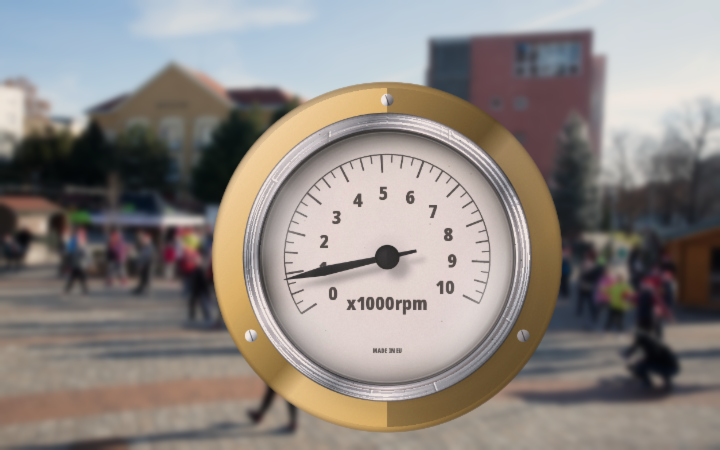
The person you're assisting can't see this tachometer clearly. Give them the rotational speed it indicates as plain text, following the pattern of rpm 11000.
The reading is rpm 875
